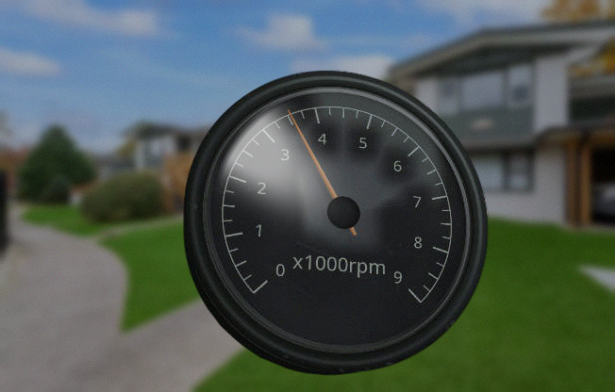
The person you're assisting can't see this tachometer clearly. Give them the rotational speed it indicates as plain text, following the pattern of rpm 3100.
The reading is rpm 3500
